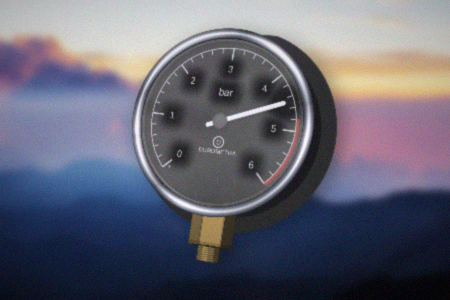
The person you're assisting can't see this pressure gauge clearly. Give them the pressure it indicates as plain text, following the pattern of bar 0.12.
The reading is bar 4.5
